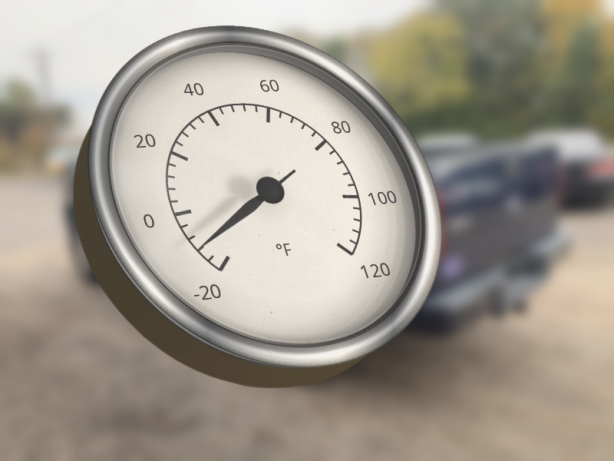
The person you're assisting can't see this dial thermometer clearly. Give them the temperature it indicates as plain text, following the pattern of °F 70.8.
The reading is °F -12
